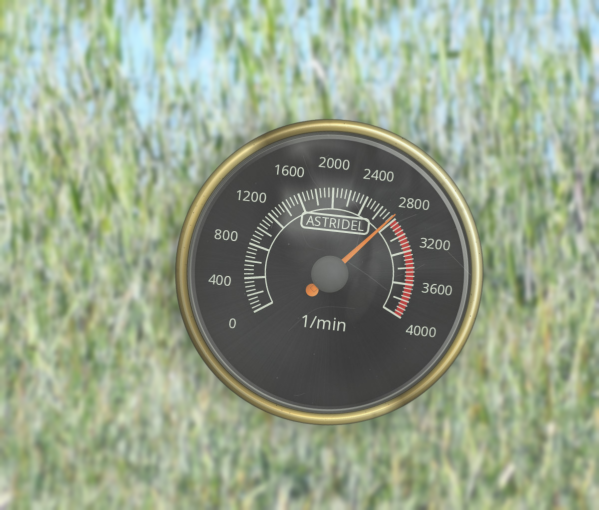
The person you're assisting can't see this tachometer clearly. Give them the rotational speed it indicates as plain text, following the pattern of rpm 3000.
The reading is rpm 2750
